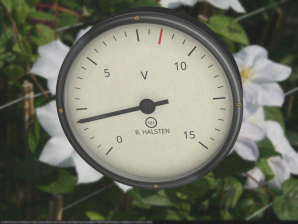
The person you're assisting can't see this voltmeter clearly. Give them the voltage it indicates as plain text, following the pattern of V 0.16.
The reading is V 2
